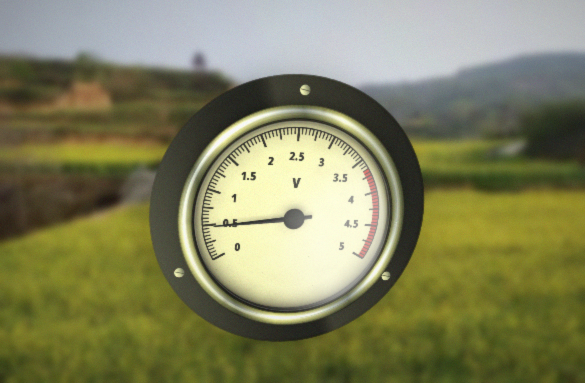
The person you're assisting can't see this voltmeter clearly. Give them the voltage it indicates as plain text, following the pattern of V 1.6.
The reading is V 0.5
